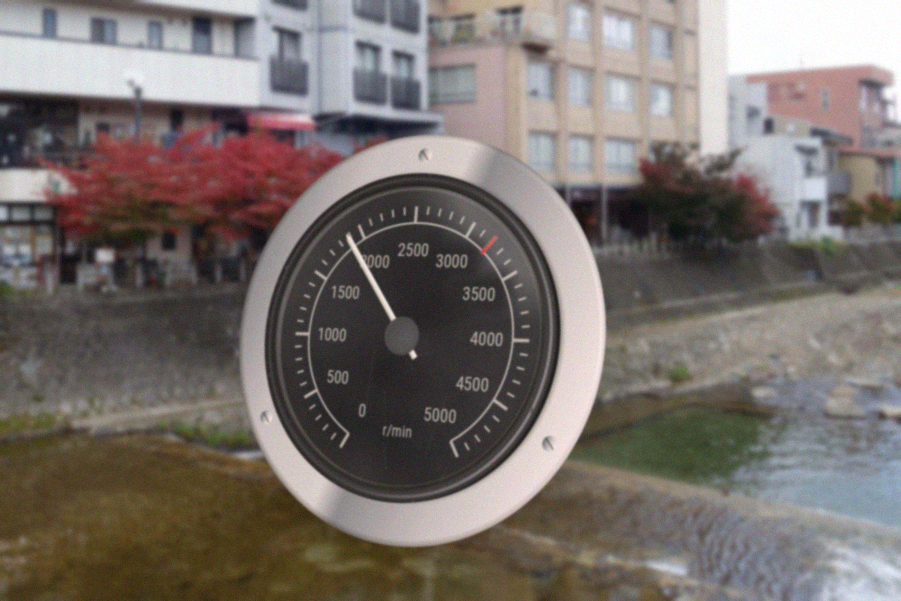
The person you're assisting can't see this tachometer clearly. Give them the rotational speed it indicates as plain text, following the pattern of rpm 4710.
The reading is rpm 1900
